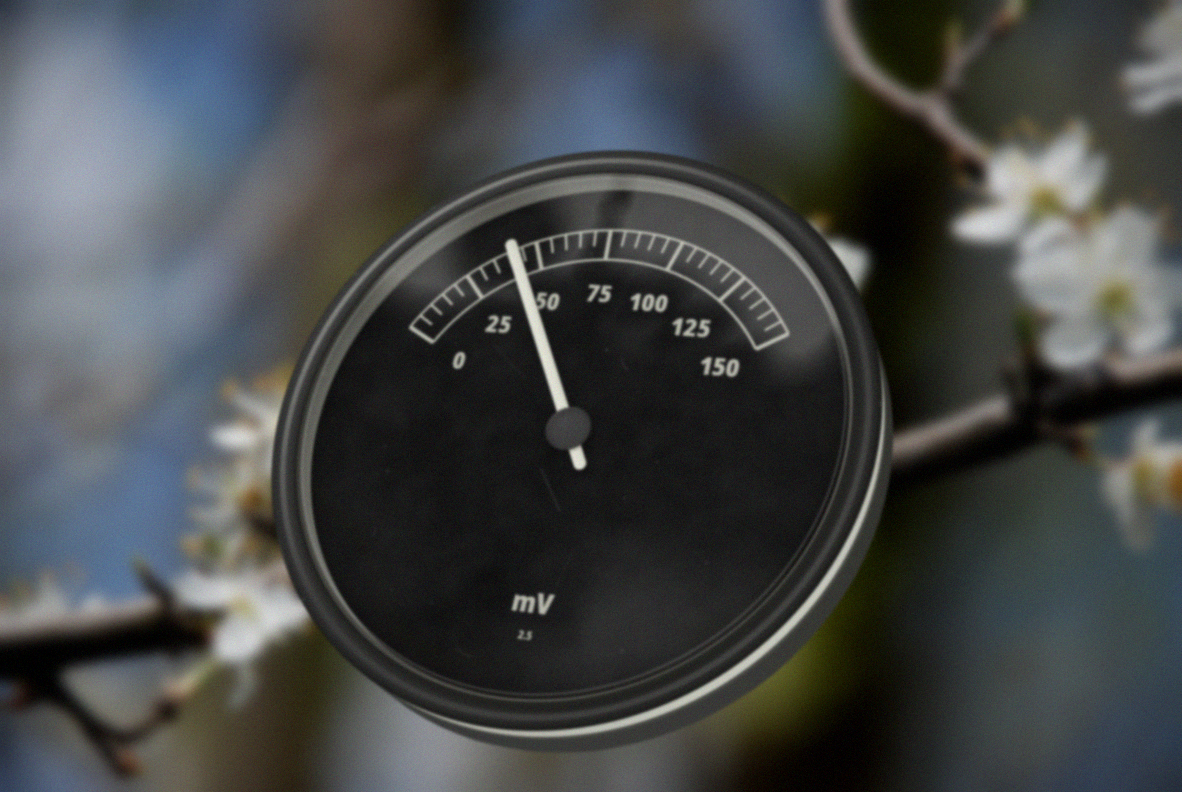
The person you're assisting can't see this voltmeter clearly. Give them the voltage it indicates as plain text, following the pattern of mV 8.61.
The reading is mV 42.5
